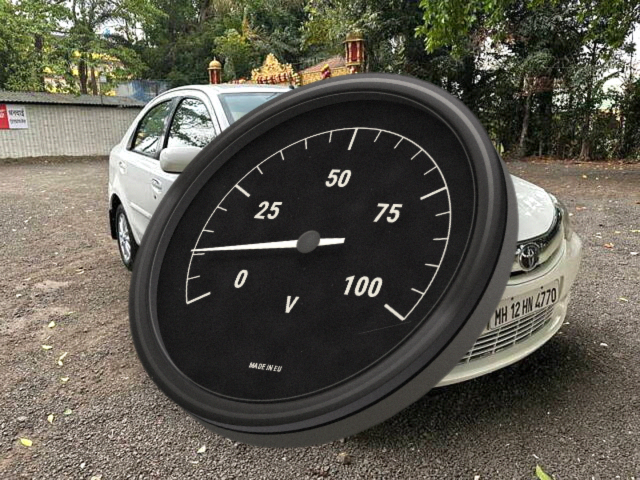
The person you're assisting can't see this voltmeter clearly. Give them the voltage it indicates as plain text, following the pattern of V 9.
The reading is V 10
